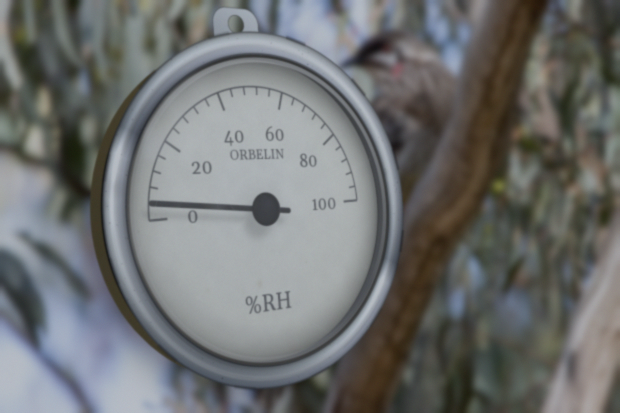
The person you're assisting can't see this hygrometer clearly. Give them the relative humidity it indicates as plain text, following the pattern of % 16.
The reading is % 4
